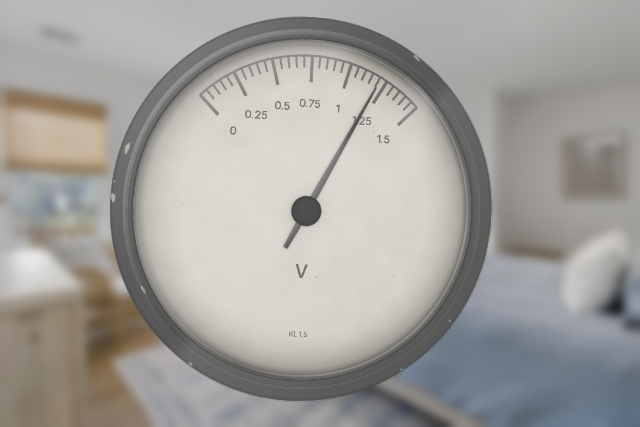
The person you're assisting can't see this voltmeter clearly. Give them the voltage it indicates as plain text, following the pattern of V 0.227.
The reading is V 1.2
